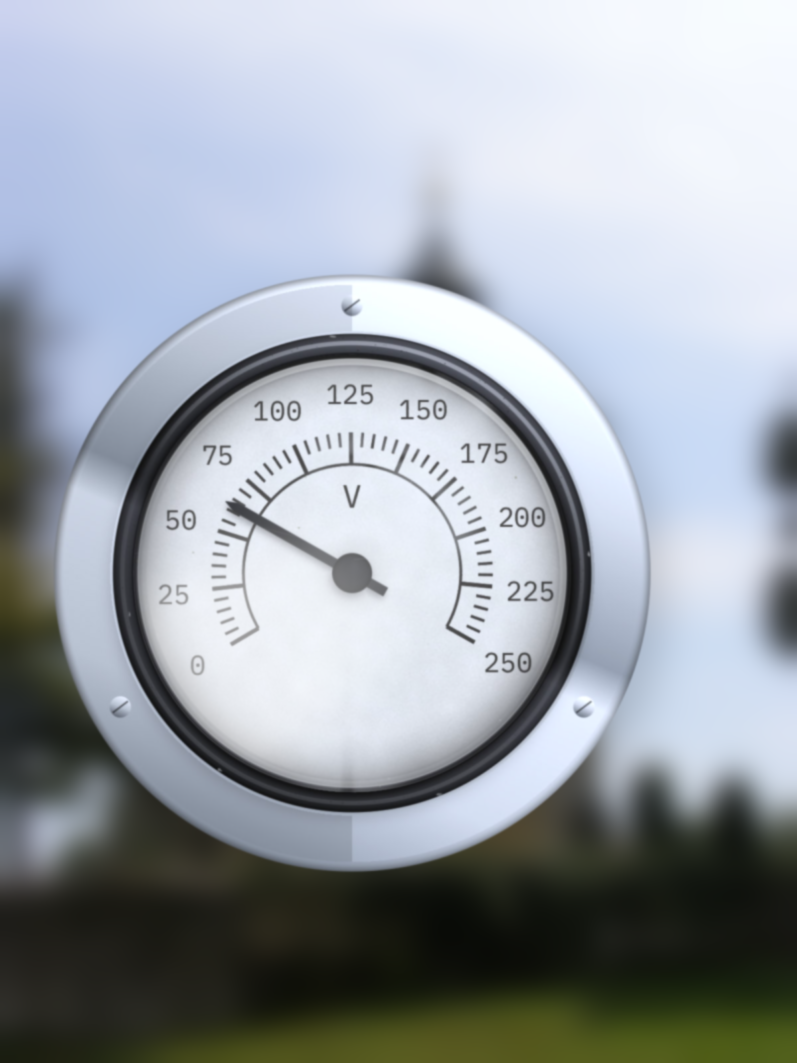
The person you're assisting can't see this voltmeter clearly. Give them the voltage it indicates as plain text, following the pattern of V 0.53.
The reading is V 62.5
